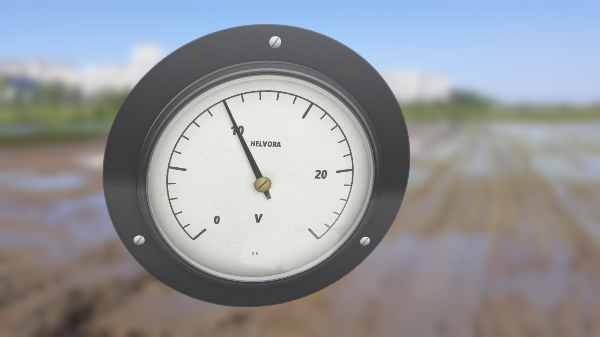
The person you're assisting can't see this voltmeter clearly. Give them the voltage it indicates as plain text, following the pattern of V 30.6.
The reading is V 10
